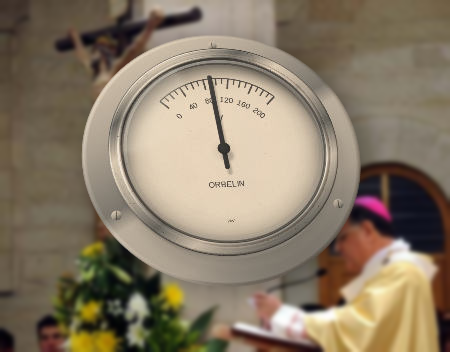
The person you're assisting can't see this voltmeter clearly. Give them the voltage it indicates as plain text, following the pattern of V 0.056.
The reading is V 90
